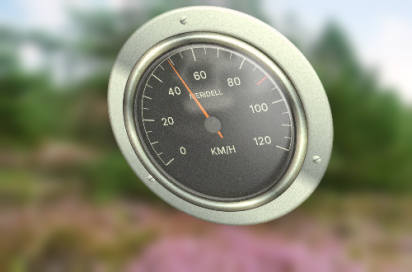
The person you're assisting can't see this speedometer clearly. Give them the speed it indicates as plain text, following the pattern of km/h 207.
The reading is km/h 50
